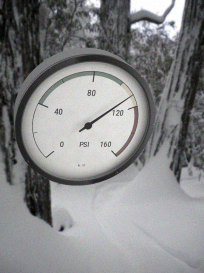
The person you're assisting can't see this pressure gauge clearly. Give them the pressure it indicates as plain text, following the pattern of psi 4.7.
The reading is psi 110
